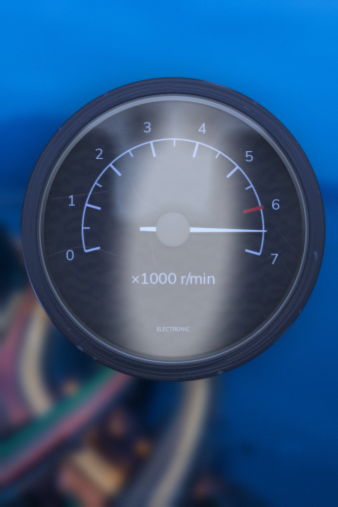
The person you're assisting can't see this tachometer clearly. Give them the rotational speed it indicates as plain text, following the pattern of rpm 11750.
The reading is rpm 6500
